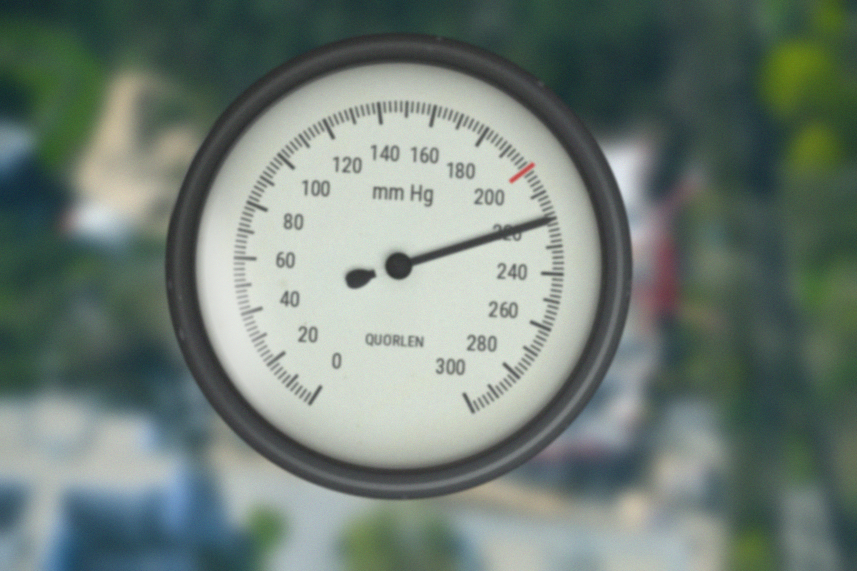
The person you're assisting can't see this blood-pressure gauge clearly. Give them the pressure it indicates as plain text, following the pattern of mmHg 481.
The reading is mmHg 220
